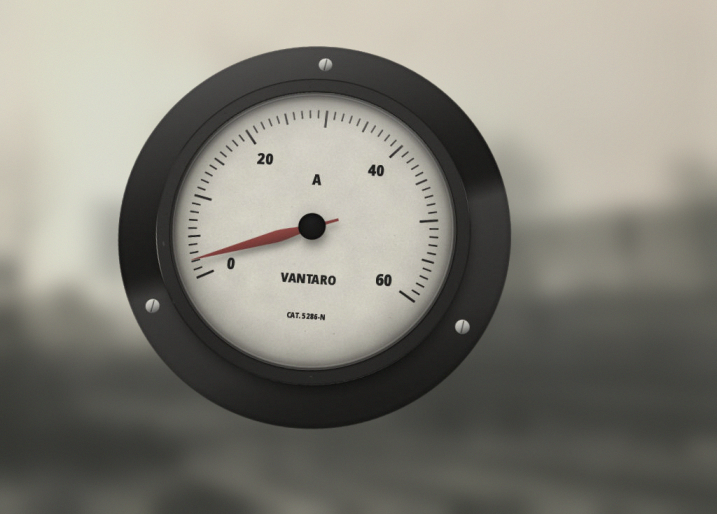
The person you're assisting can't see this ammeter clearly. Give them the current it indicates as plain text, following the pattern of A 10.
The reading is A 2
